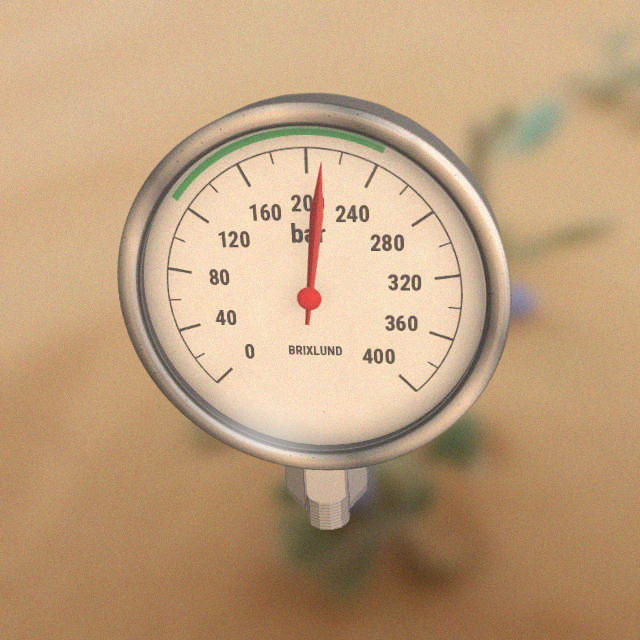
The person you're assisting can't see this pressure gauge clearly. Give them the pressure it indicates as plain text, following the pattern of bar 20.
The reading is bar 210
